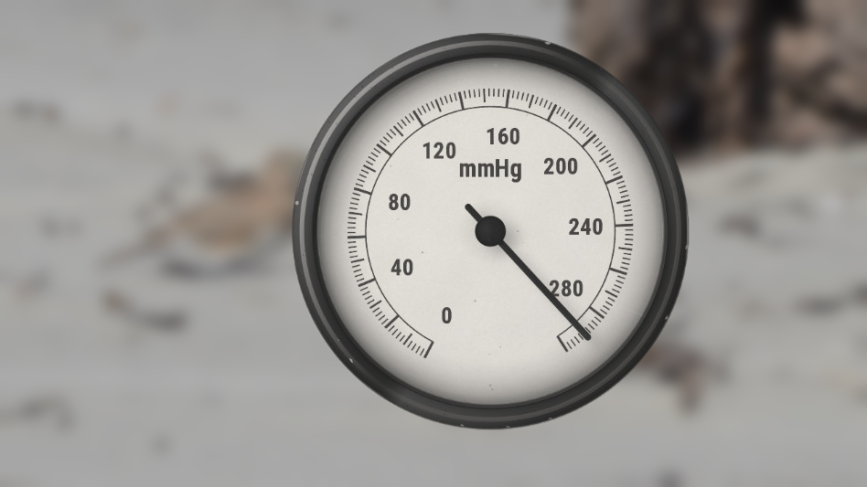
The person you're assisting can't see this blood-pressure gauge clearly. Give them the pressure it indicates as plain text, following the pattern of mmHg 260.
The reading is mmHg 290
